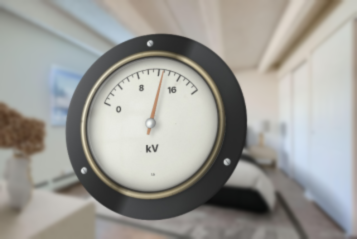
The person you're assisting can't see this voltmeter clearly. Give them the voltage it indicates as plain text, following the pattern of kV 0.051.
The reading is kV 13
